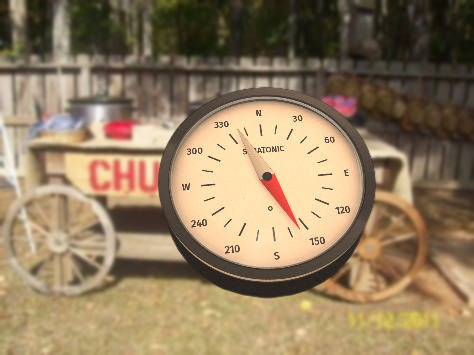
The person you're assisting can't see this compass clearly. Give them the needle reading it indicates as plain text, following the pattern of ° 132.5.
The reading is ° 157.5
